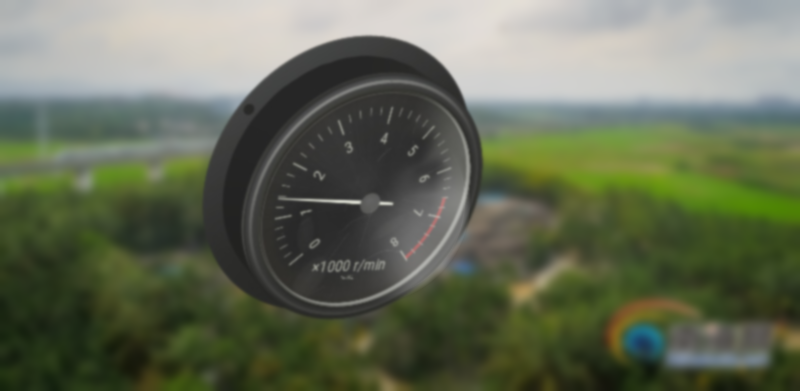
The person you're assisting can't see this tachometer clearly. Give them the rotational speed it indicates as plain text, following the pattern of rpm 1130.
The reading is rpm 1400
